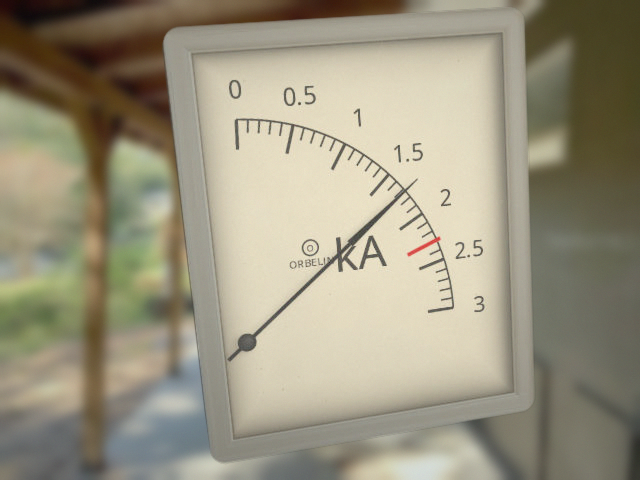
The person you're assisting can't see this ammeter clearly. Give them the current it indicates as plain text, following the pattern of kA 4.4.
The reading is kA 1.7
